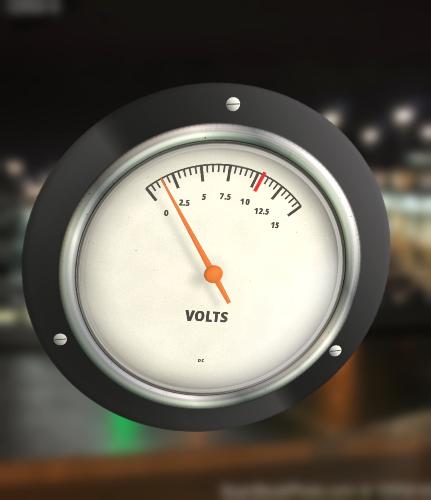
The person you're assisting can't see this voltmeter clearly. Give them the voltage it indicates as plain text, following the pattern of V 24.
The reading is V 1.5
